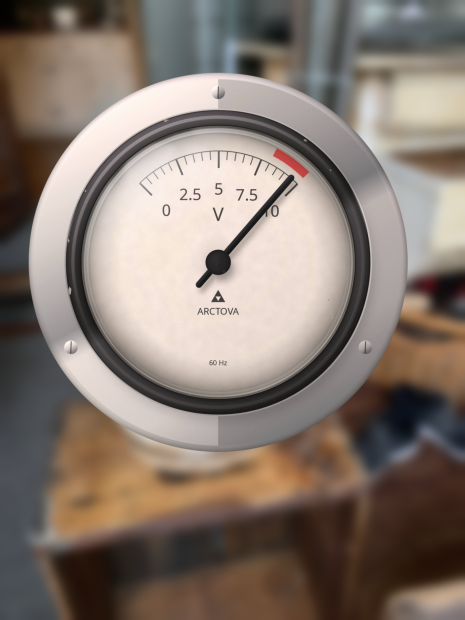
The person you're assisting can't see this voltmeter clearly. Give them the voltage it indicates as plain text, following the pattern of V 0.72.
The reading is V 9.5
